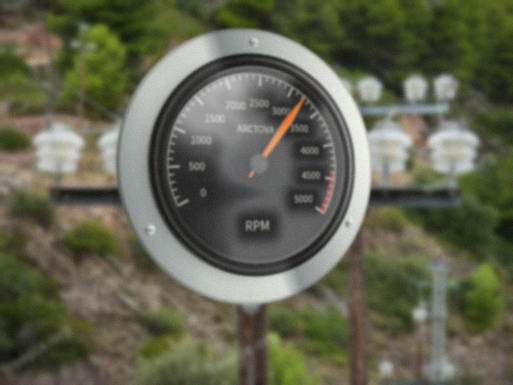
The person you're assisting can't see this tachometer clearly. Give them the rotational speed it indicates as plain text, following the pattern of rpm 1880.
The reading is rpm 3200
